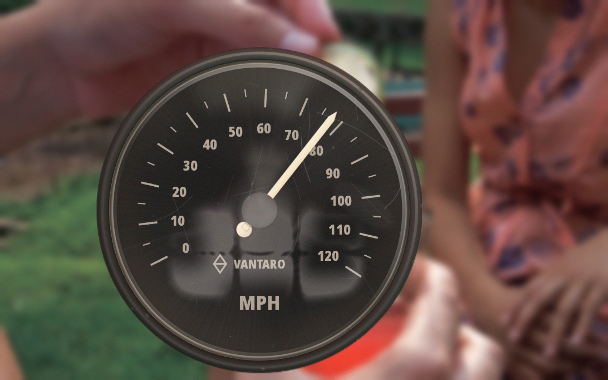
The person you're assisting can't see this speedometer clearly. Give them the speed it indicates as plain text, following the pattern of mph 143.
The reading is mph 77.5
